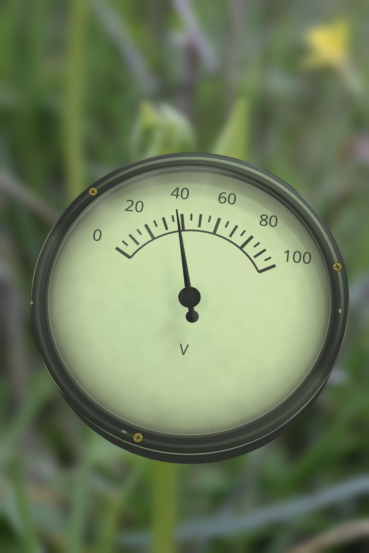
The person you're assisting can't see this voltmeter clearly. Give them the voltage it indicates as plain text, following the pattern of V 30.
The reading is V 37.5
